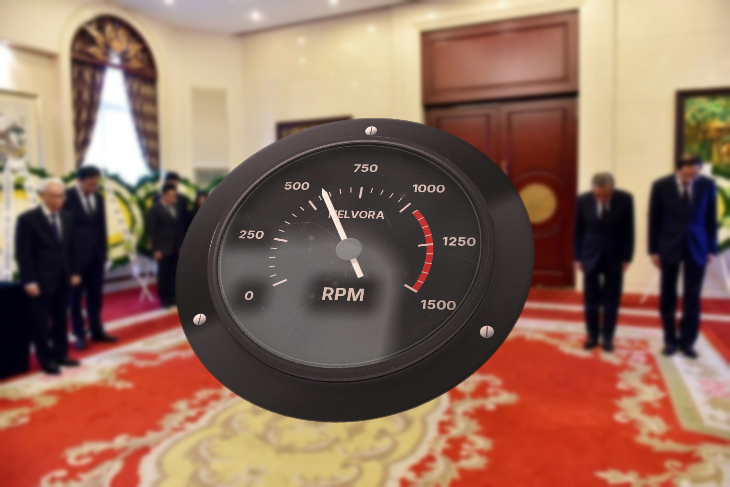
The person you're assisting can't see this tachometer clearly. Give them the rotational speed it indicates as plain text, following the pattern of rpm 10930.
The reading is rpm 575
